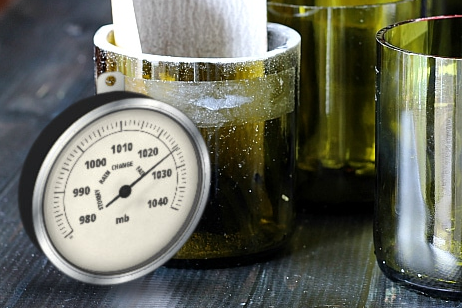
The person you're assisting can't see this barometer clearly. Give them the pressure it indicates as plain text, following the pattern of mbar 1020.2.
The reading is mbar 1025
